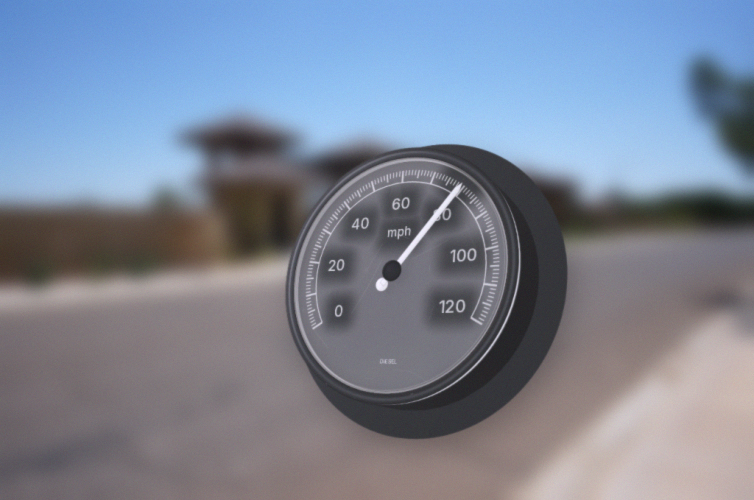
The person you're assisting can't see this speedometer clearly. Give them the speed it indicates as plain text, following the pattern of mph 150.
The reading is mph 80
